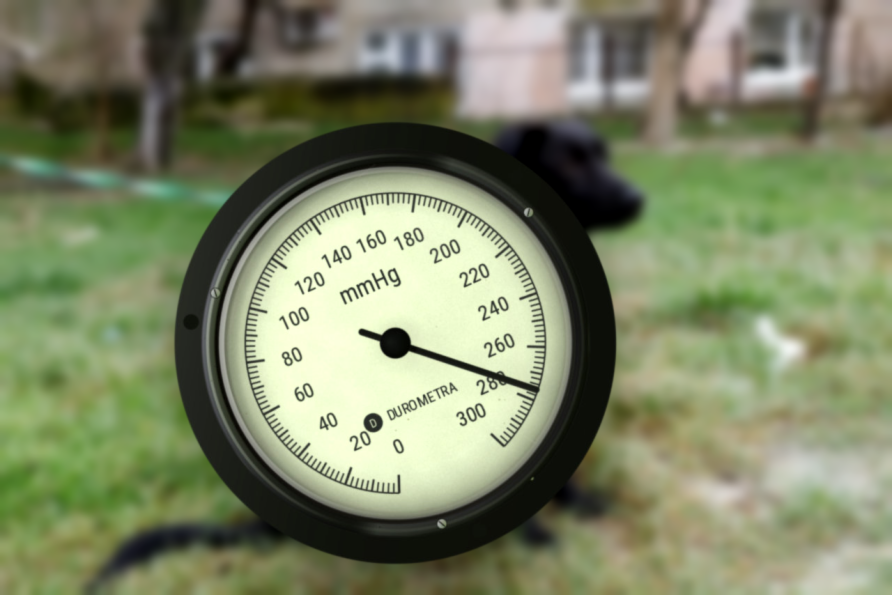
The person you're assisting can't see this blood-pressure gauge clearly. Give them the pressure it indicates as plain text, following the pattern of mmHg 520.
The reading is mmHg 276
